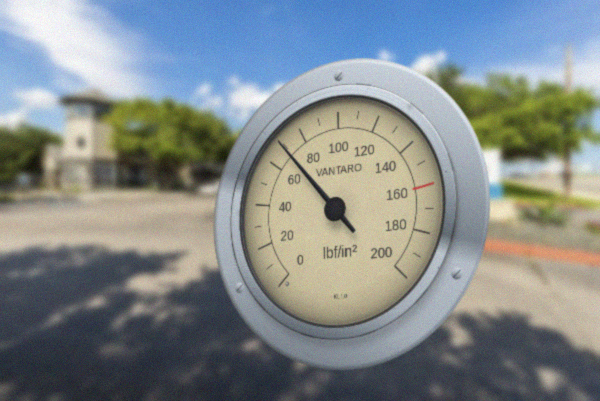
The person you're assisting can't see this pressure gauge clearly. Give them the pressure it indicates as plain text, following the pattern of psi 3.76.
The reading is psi 70
